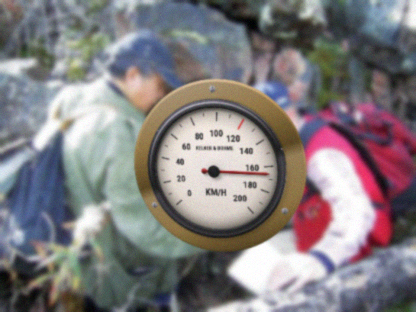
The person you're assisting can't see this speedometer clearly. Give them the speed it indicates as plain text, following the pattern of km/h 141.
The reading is km/h 165
